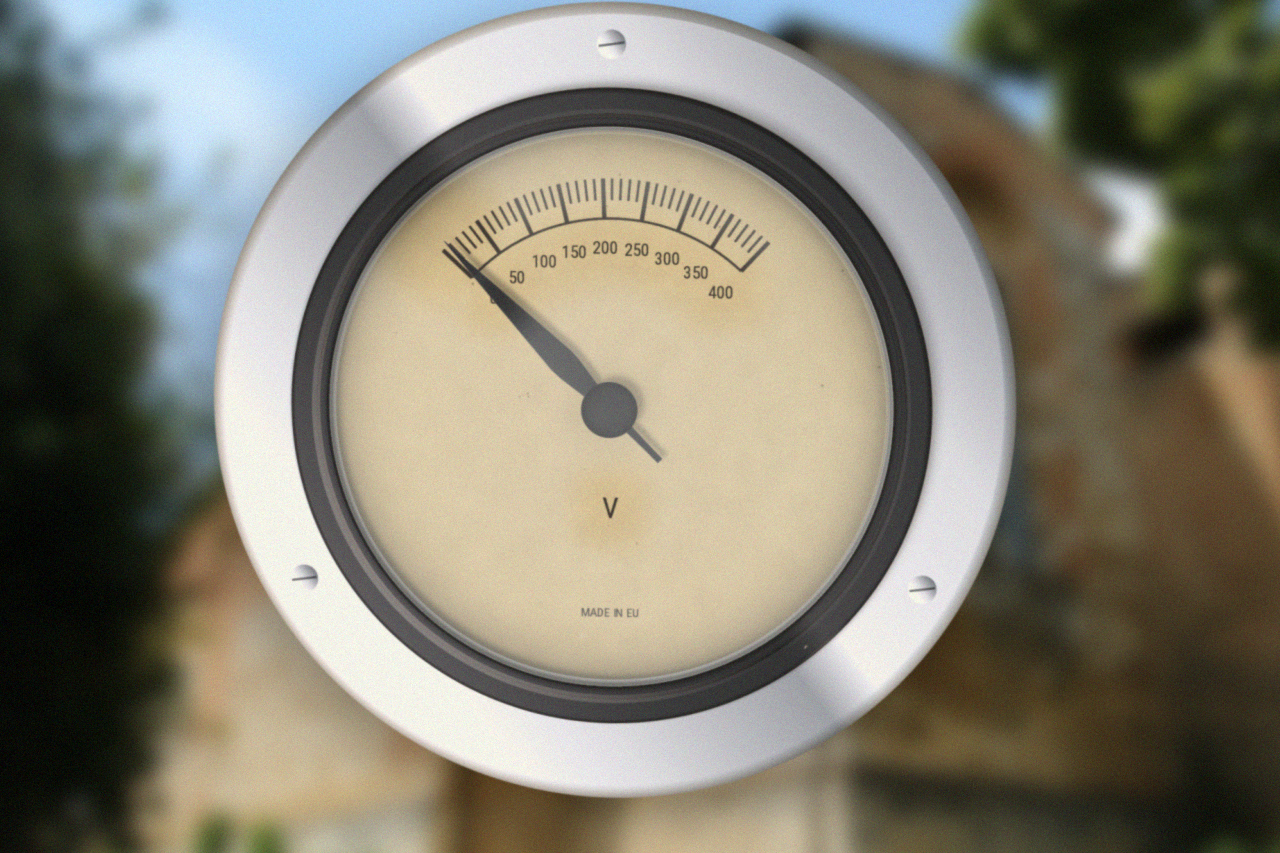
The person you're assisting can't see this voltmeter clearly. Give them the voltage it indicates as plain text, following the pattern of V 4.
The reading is V 10
